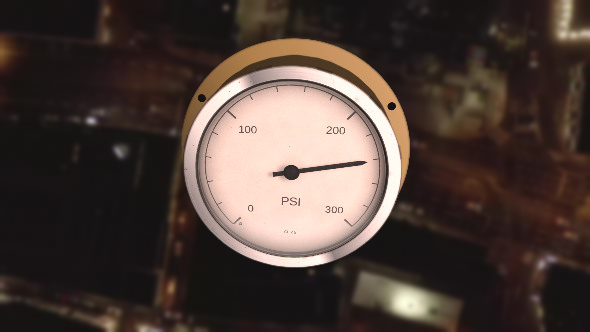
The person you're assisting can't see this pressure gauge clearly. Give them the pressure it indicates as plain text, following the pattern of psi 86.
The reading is psi 240
